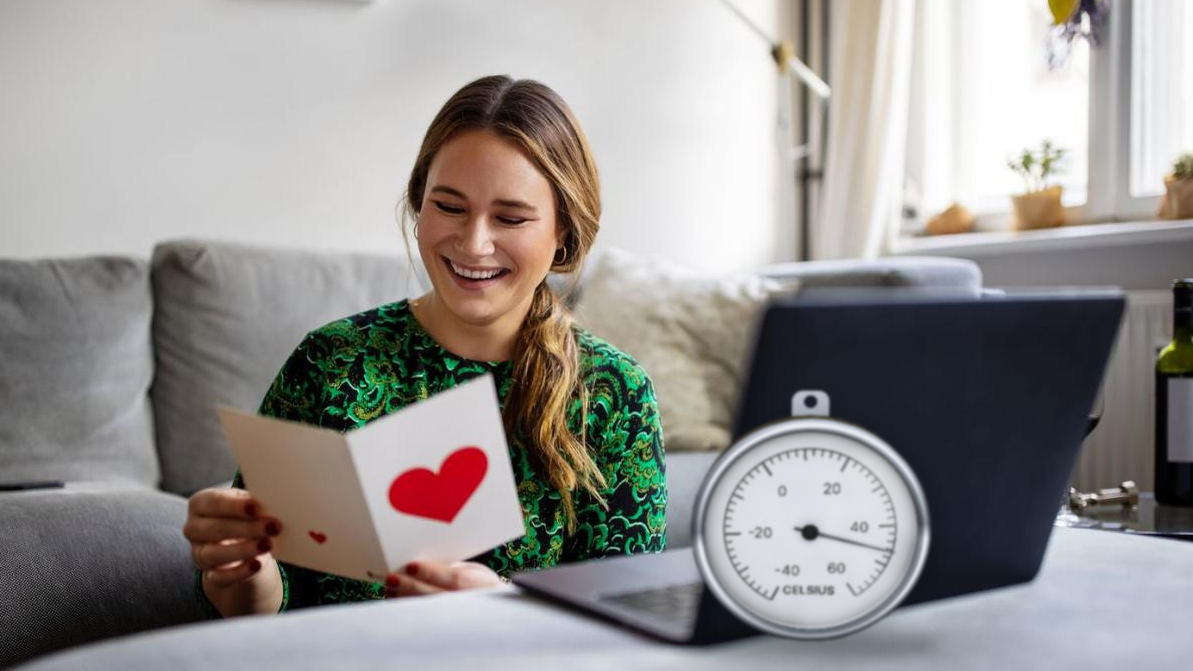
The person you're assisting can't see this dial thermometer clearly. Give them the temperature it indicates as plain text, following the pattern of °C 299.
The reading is °C 46
